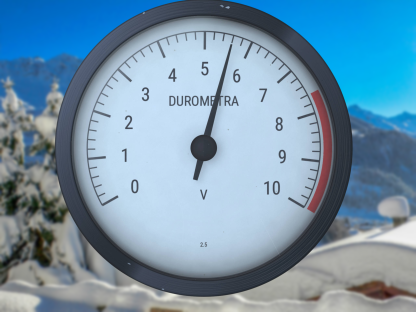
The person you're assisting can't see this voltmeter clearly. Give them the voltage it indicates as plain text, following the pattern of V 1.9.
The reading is V 5.6
